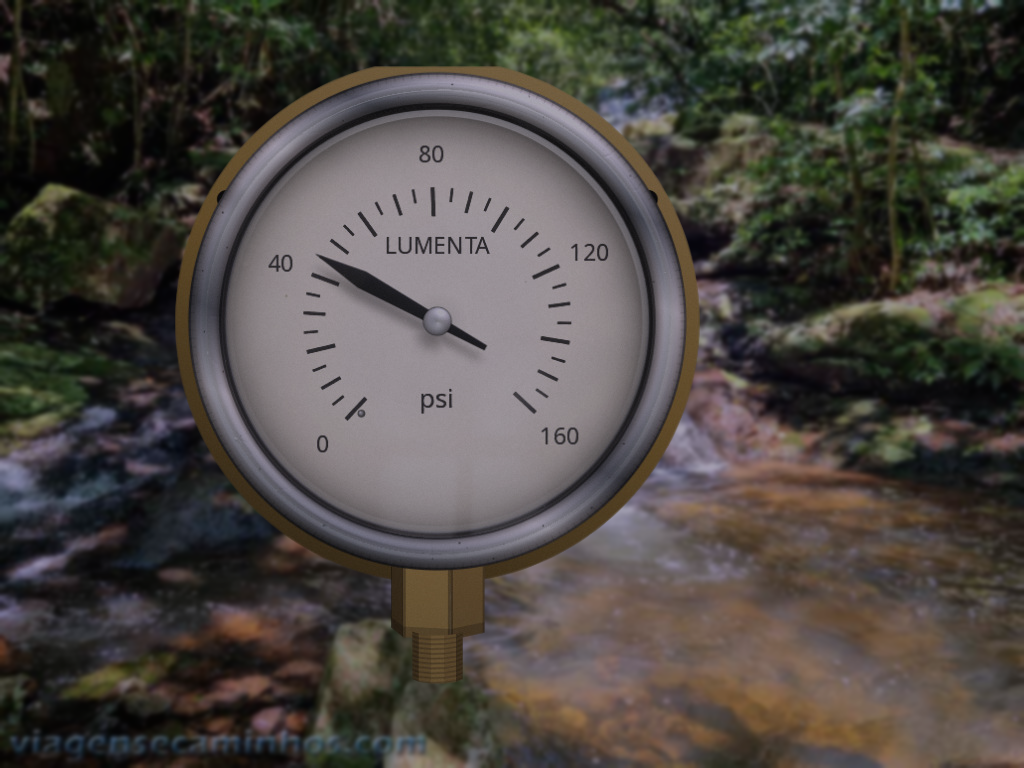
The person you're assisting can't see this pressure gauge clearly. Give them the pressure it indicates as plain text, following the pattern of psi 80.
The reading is psi 45
